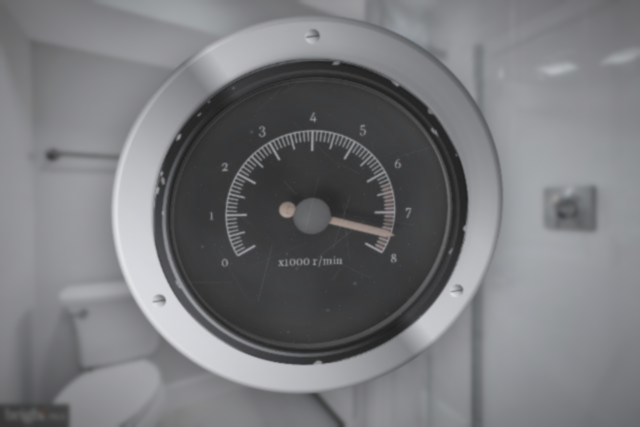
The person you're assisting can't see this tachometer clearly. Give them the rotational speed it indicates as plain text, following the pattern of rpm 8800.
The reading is rpm 7500
